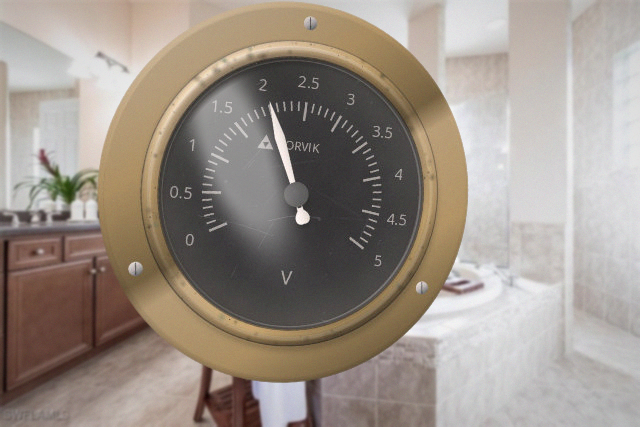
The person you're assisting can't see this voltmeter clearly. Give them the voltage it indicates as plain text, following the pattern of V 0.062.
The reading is V 2
